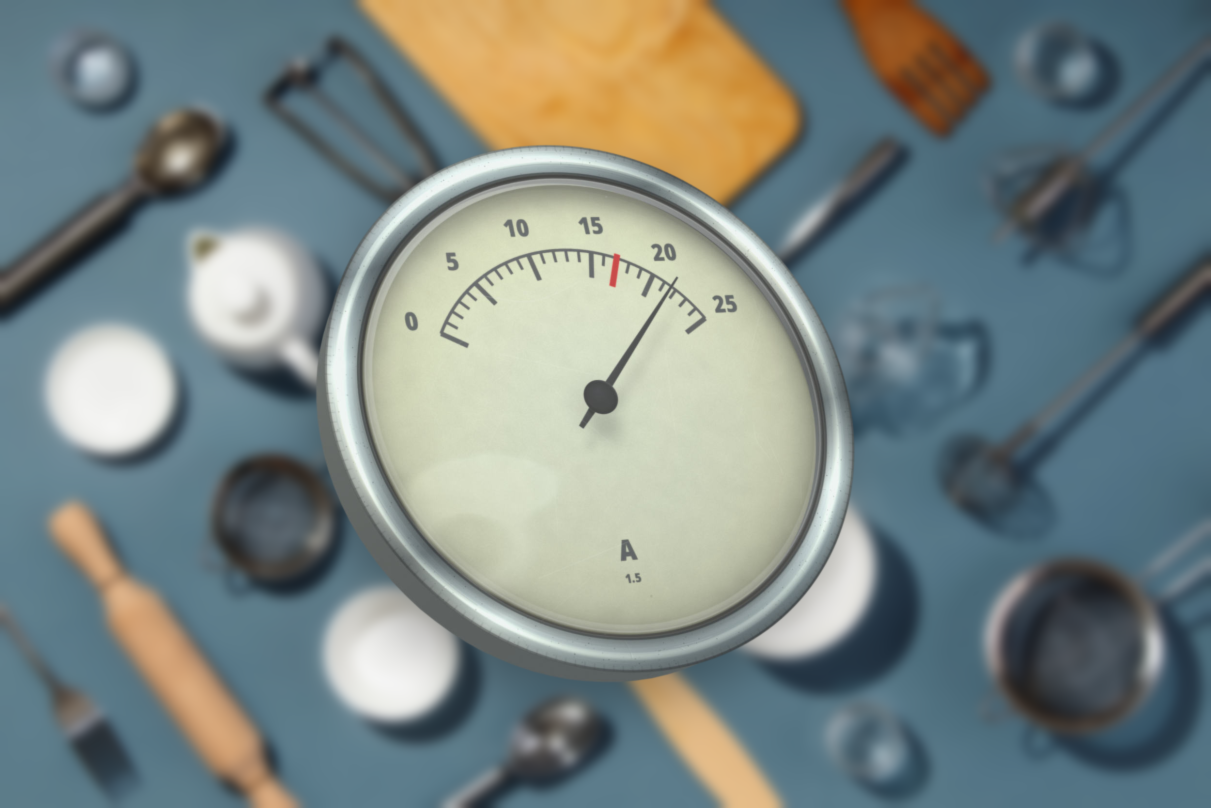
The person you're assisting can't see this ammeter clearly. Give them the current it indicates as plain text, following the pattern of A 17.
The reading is A 21.5
